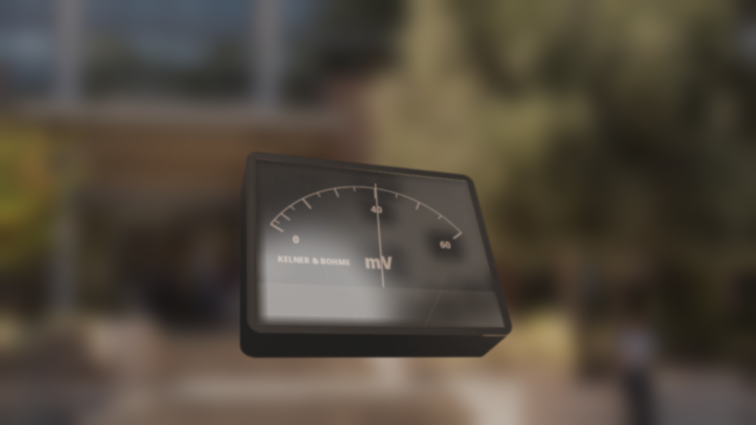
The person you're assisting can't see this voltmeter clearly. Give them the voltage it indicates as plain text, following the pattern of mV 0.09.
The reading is mV 40
